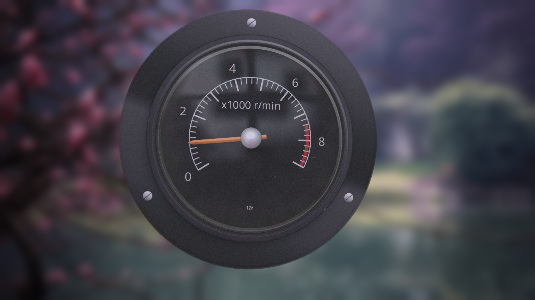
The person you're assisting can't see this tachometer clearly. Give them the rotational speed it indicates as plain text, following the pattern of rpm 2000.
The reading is rpm 1000
